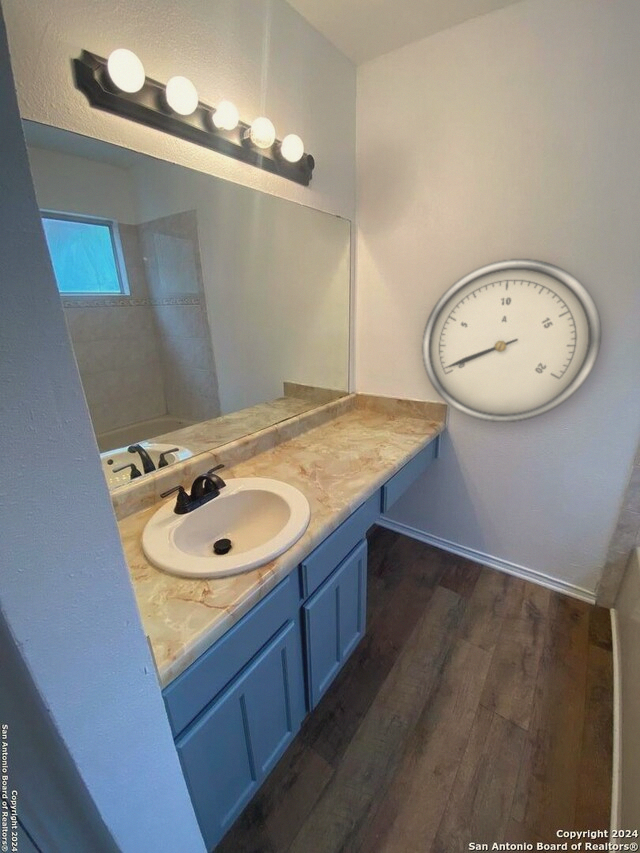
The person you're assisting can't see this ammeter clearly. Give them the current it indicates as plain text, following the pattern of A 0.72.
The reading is A 0.5
